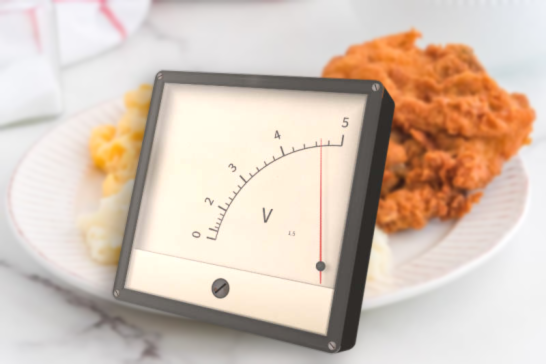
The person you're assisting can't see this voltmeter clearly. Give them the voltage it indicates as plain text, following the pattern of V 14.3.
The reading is V 4.7
